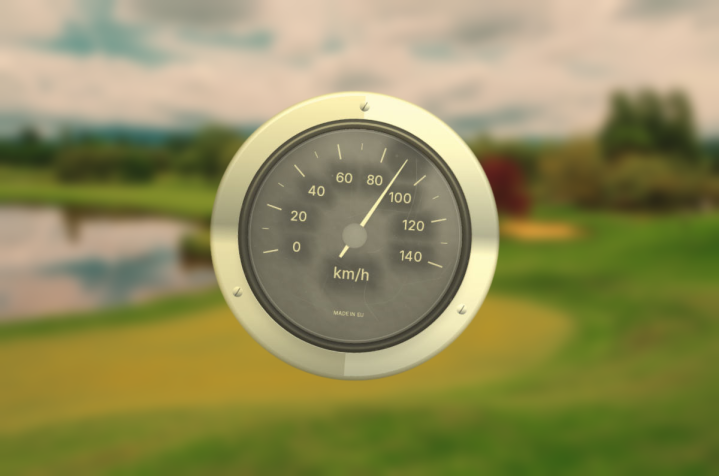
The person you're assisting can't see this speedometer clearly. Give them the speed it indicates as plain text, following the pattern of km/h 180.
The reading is km/h 90
